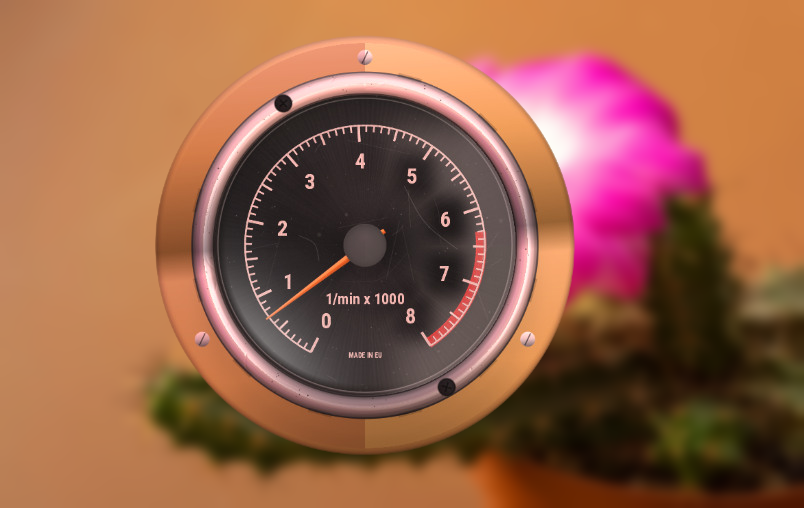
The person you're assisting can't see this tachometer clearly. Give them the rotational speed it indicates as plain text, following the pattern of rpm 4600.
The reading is rpm 700
